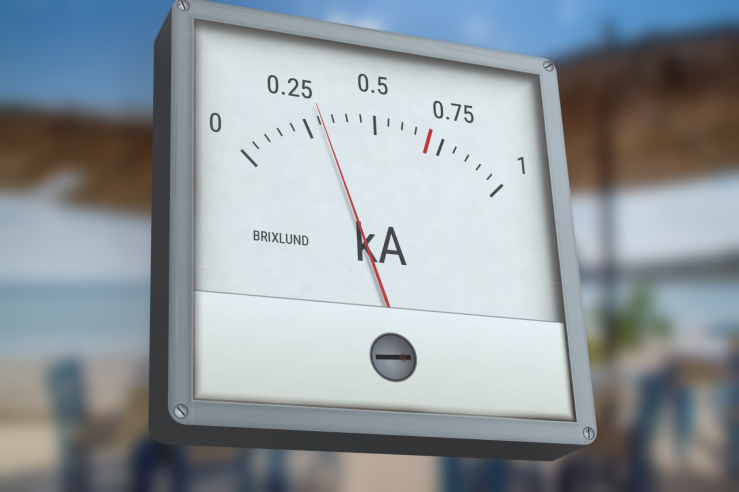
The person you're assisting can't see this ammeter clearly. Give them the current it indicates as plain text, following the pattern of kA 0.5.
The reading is kA 0.3
